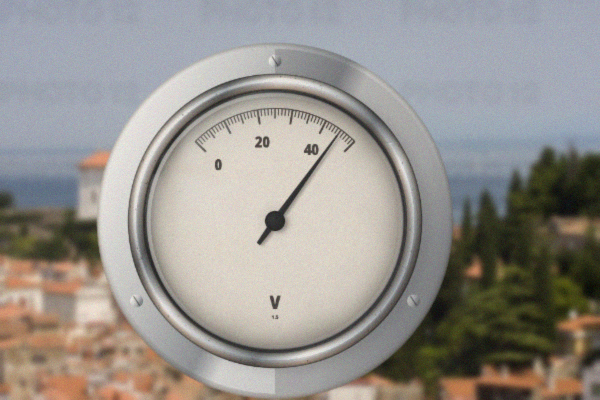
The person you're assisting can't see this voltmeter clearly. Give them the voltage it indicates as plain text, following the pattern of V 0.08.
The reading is V 45
